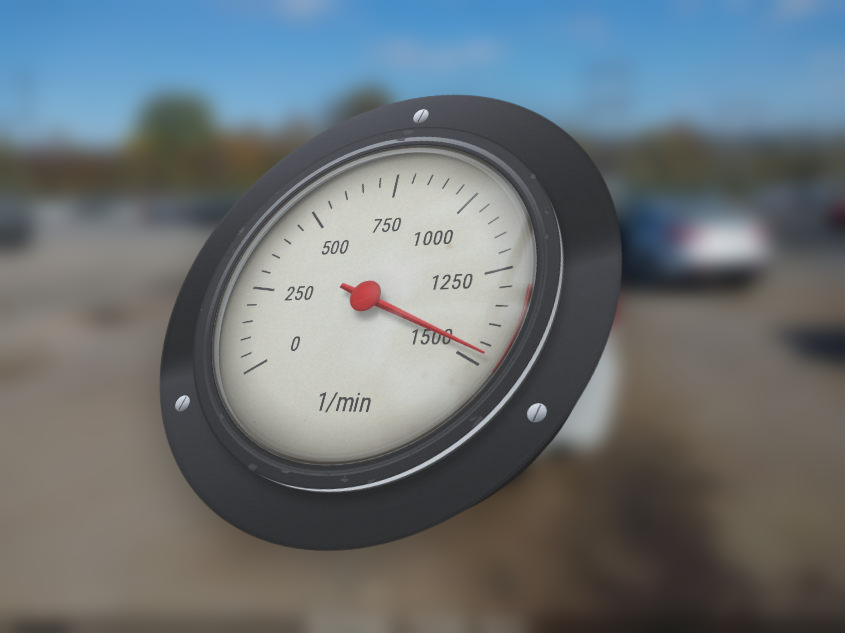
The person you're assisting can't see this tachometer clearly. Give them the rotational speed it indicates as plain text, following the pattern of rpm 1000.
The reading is rpm 1475
